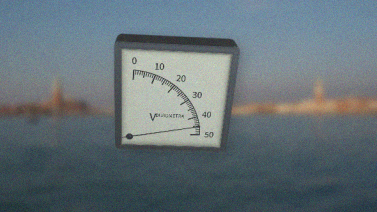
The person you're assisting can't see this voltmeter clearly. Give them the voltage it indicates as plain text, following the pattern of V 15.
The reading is V 45
